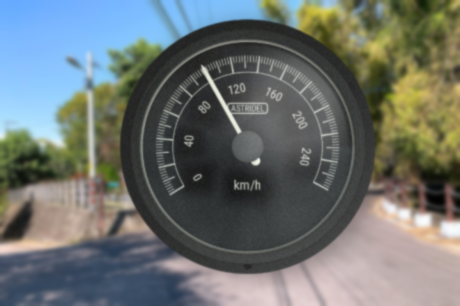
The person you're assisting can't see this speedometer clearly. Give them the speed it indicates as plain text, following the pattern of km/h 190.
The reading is km/h 100
